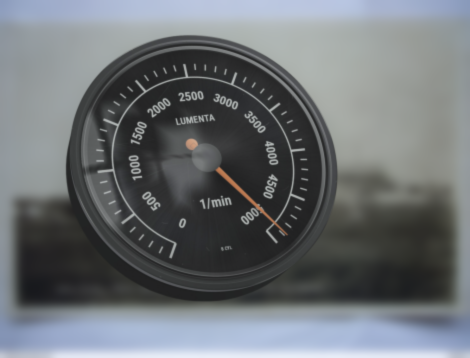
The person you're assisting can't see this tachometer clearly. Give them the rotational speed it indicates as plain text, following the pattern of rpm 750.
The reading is rpm 4900
